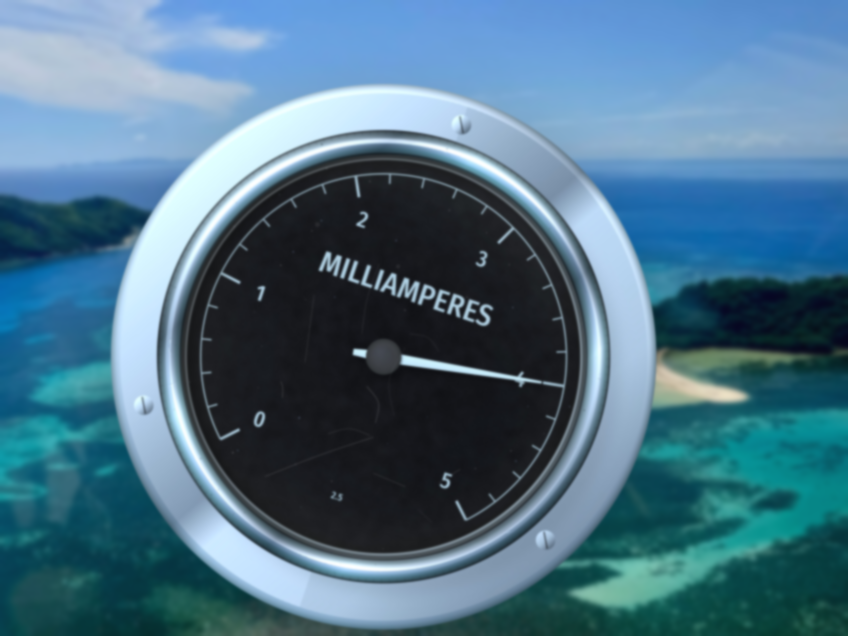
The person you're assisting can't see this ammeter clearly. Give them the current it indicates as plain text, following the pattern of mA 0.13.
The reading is mA 4
